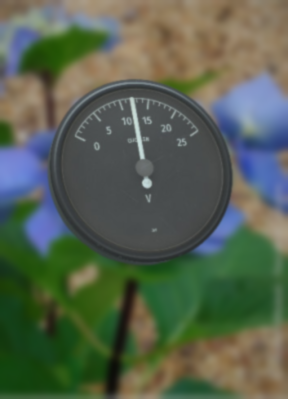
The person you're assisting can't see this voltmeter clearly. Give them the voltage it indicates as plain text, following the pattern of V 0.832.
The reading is V 12
